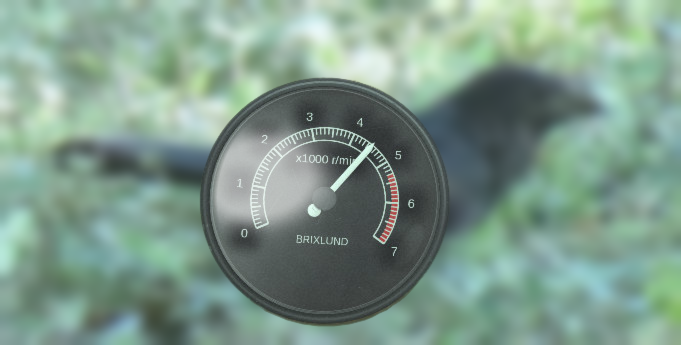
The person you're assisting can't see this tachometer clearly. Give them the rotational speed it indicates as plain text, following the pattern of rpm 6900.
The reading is rpm 4500
